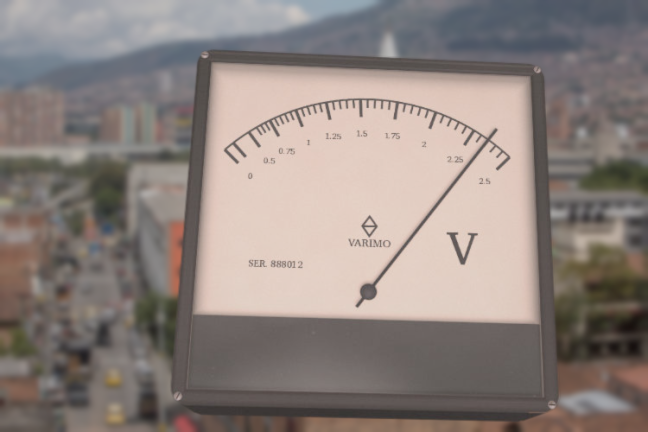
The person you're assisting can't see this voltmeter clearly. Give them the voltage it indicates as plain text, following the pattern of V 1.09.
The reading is V 2.35
